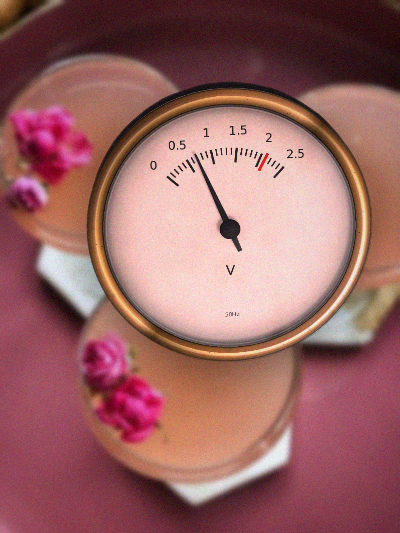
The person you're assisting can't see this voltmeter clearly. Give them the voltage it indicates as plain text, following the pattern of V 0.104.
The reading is V 0.7
